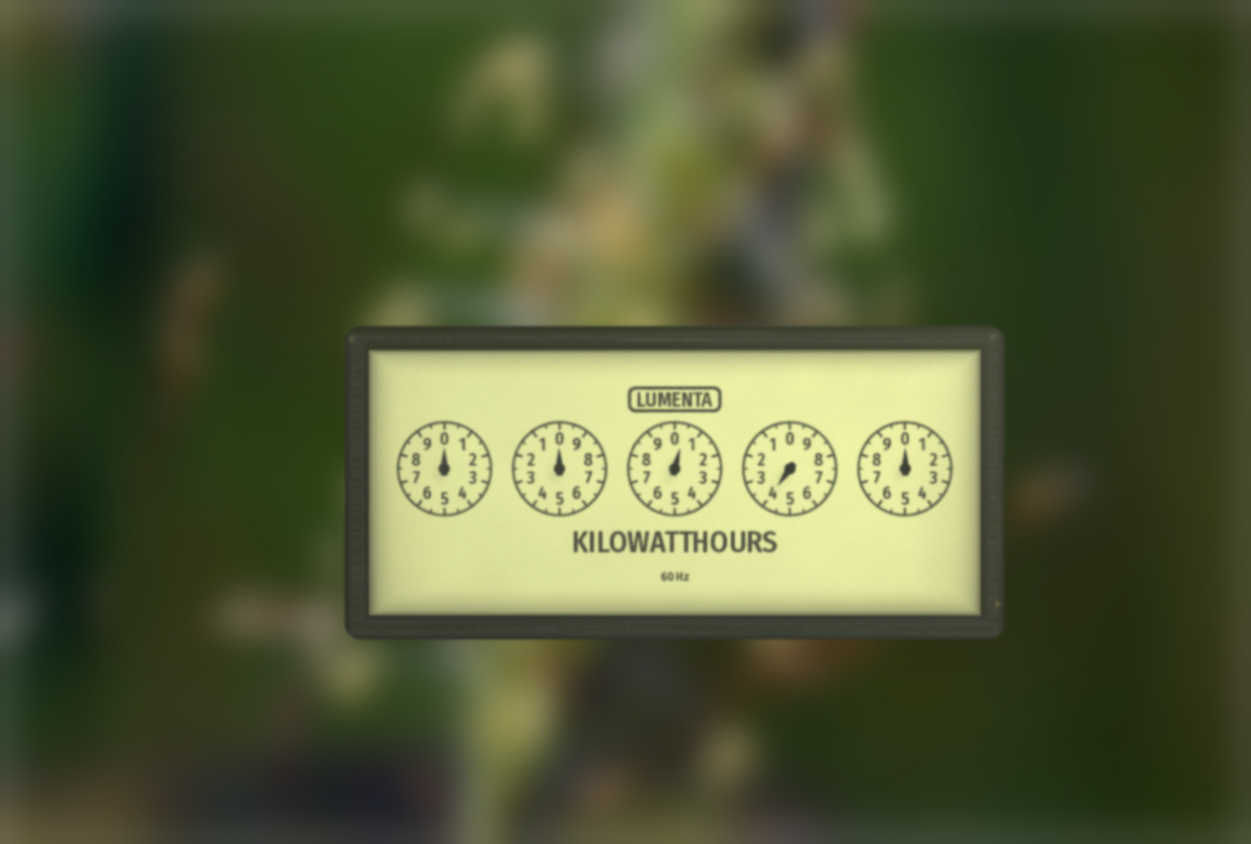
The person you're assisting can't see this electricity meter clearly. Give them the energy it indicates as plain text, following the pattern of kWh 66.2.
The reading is kWh 40
